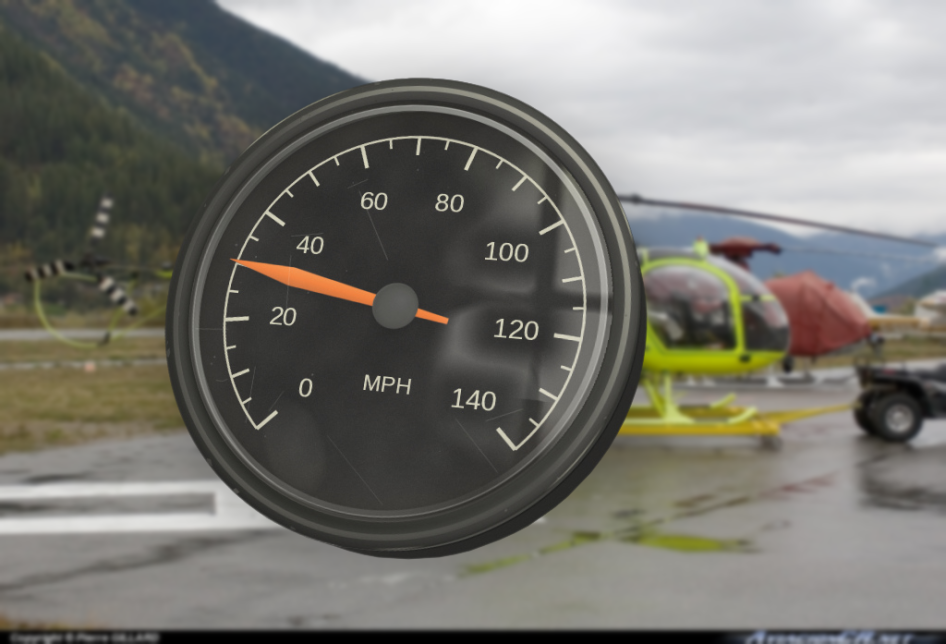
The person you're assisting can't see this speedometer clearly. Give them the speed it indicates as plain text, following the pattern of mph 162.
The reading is mph 30
